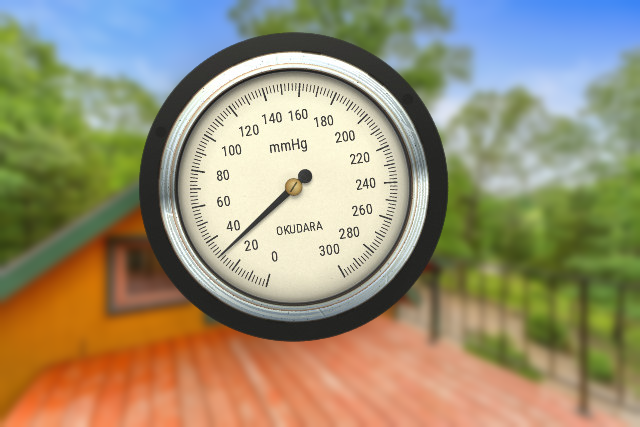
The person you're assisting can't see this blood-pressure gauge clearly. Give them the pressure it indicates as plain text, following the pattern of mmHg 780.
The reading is mmHg 30
